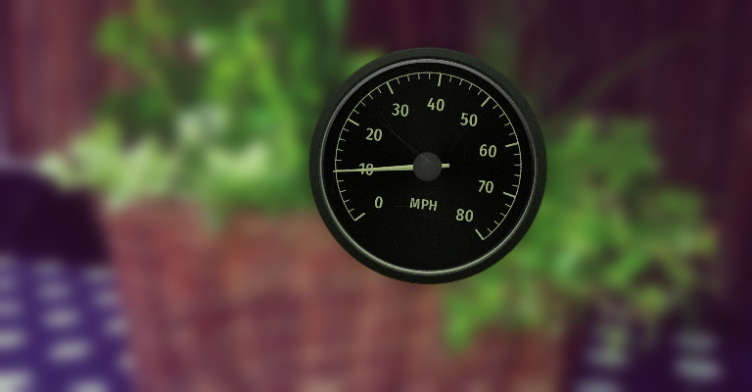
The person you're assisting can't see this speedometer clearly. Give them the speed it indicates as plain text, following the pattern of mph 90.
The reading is mph 10
